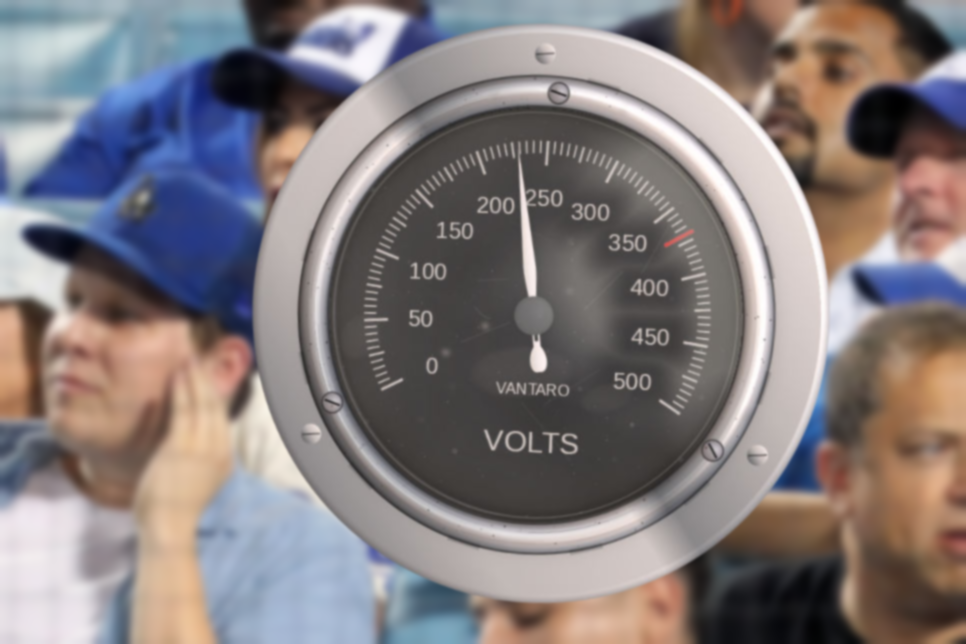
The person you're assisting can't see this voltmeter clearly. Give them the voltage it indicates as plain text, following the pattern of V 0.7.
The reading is V 230
